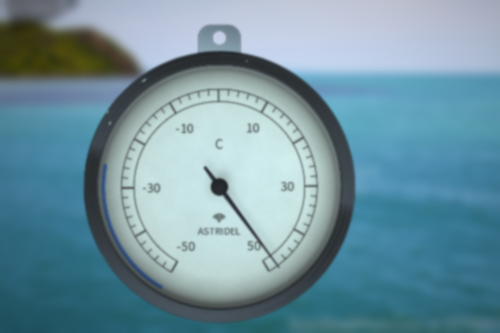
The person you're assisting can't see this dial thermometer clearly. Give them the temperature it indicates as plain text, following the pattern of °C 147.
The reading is °C 48
